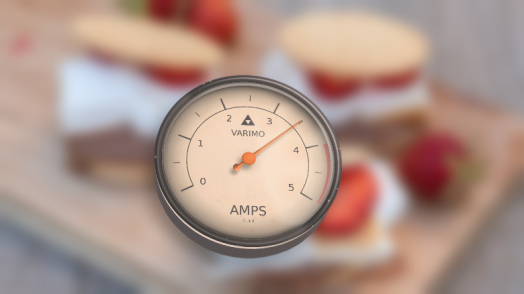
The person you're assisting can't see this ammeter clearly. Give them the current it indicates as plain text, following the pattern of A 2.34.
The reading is A 3.5
